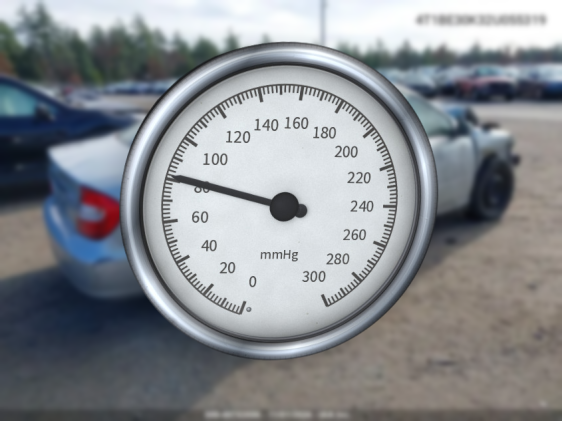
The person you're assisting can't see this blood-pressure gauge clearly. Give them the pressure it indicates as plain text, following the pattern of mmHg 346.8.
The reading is mmHg 82
